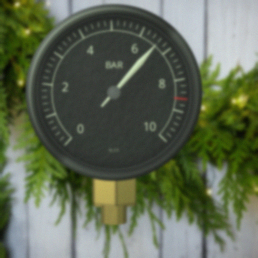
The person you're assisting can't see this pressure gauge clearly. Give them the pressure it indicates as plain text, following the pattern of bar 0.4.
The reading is bar 6.6
